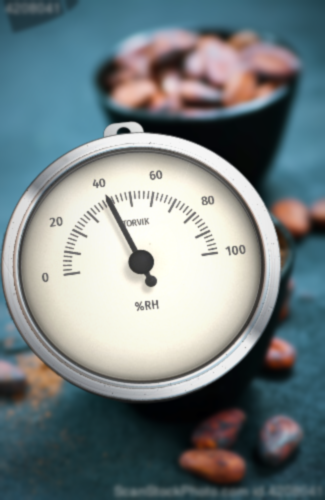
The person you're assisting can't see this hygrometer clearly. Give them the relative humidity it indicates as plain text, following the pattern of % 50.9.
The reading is % 40
